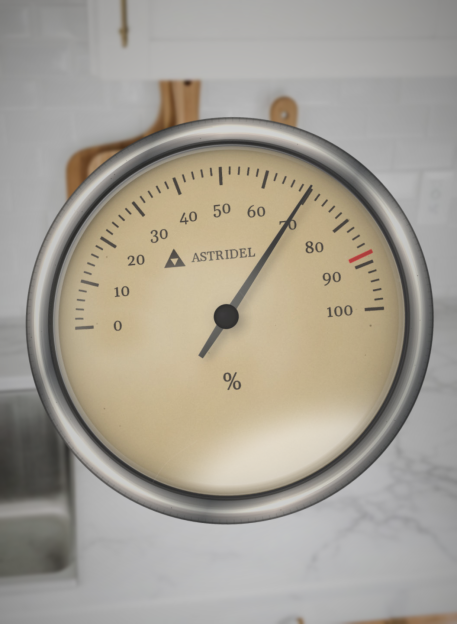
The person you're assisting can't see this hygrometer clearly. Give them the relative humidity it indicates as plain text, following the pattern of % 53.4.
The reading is % 70
